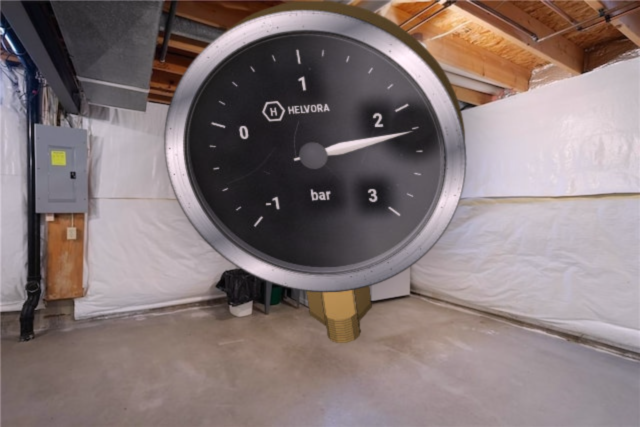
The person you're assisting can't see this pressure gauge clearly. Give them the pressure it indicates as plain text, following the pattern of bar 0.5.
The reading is bar 2.2
